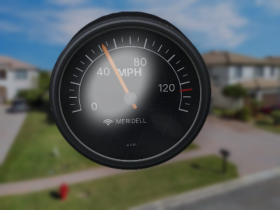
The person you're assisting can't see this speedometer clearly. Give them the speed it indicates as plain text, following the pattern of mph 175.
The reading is mph 52.5
